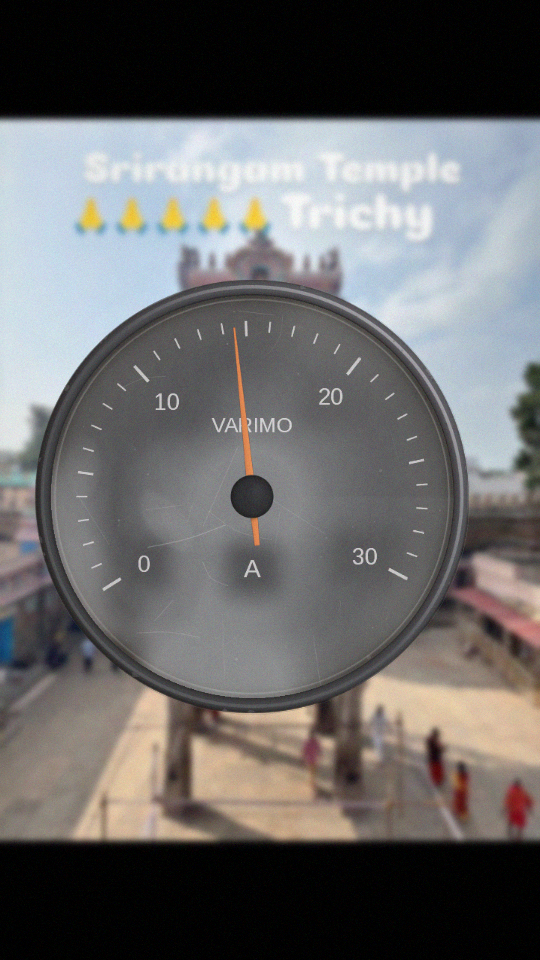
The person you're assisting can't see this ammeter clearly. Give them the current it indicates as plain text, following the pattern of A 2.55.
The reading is A 14.5
